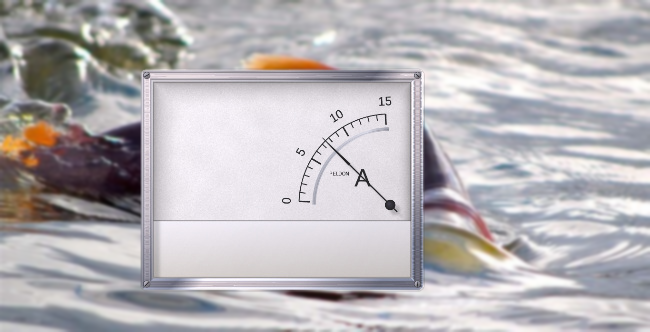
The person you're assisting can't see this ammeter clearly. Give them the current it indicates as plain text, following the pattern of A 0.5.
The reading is A 7.5
